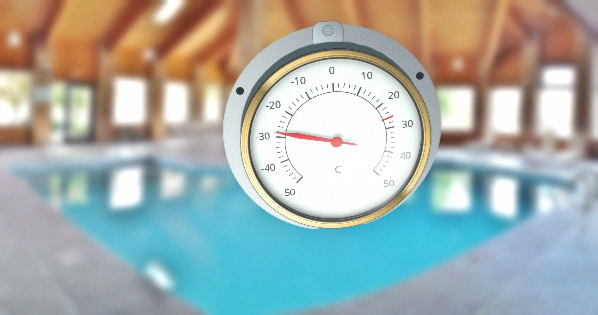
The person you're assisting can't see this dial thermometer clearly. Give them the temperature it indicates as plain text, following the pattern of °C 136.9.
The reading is °C -28
